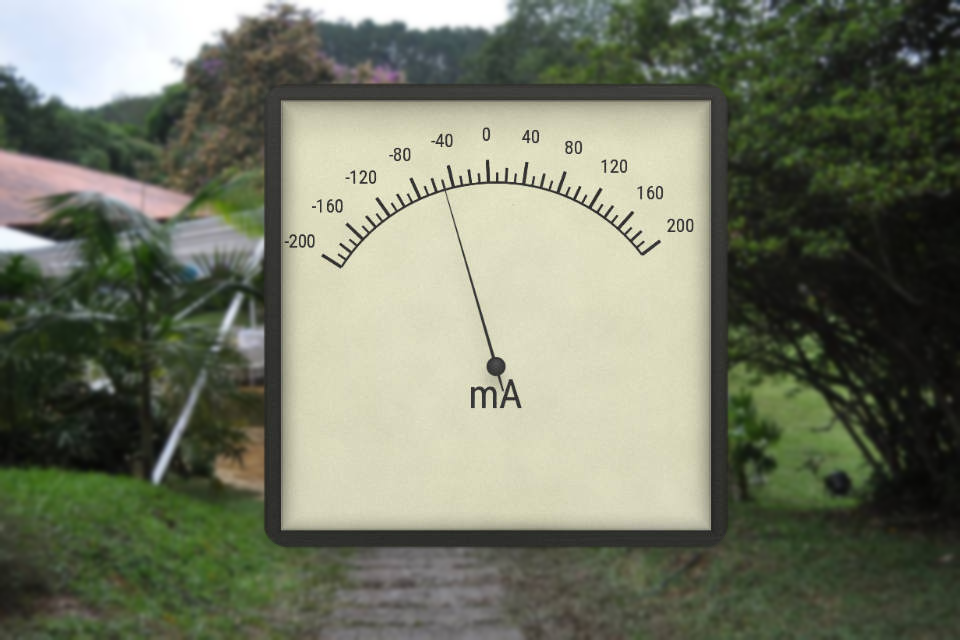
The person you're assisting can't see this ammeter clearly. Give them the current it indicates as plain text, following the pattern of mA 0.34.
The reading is mA -50
